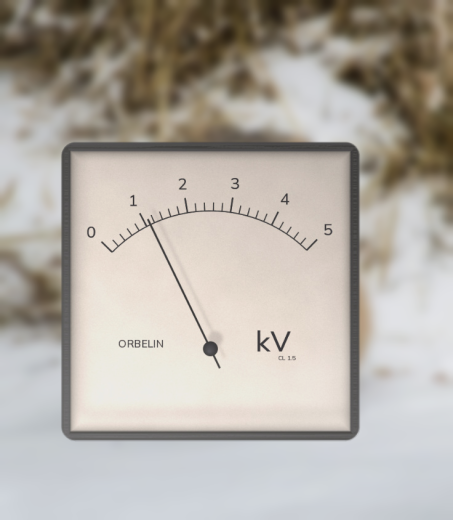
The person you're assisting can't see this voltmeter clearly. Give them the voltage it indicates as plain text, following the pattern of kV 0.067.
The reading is kV 1.1
